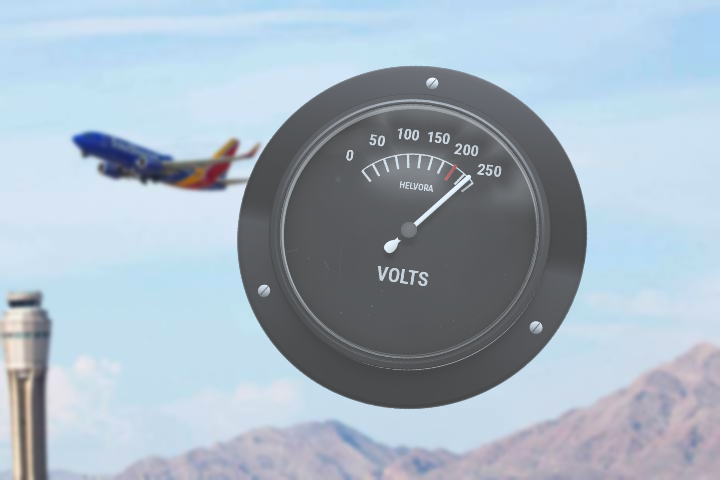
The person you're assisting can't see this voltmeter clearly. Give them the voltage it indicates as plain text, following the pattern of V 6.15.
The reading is V 237.5
